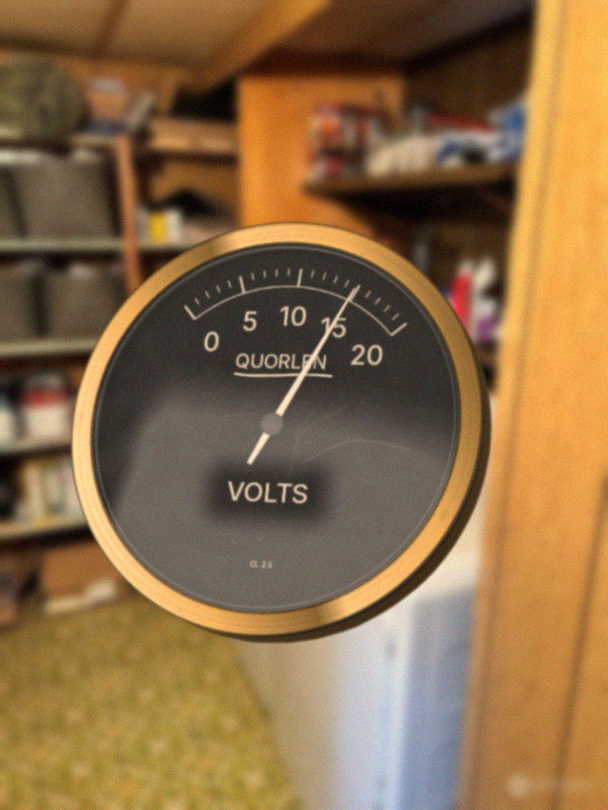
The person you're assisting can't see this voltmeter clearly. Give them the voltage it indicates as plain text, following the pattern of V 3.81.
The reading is V 15
